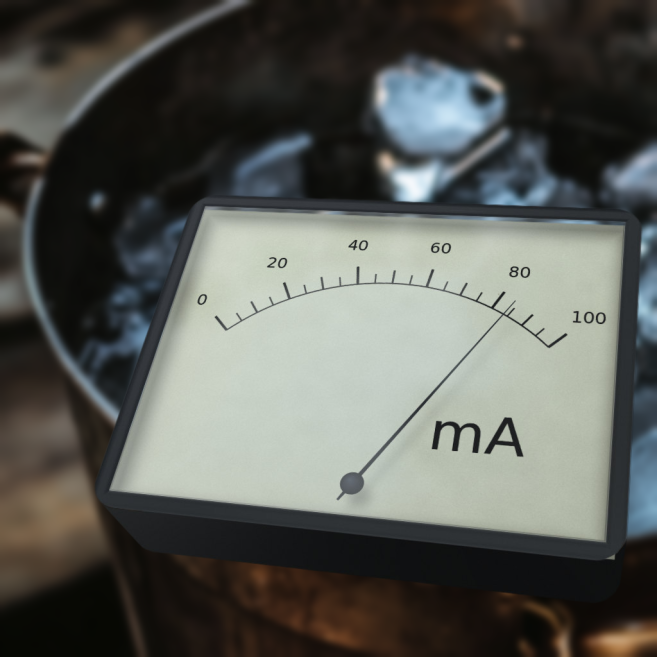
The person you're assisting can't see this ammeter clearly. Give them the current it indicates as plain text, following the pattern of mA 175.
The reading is mA 85
